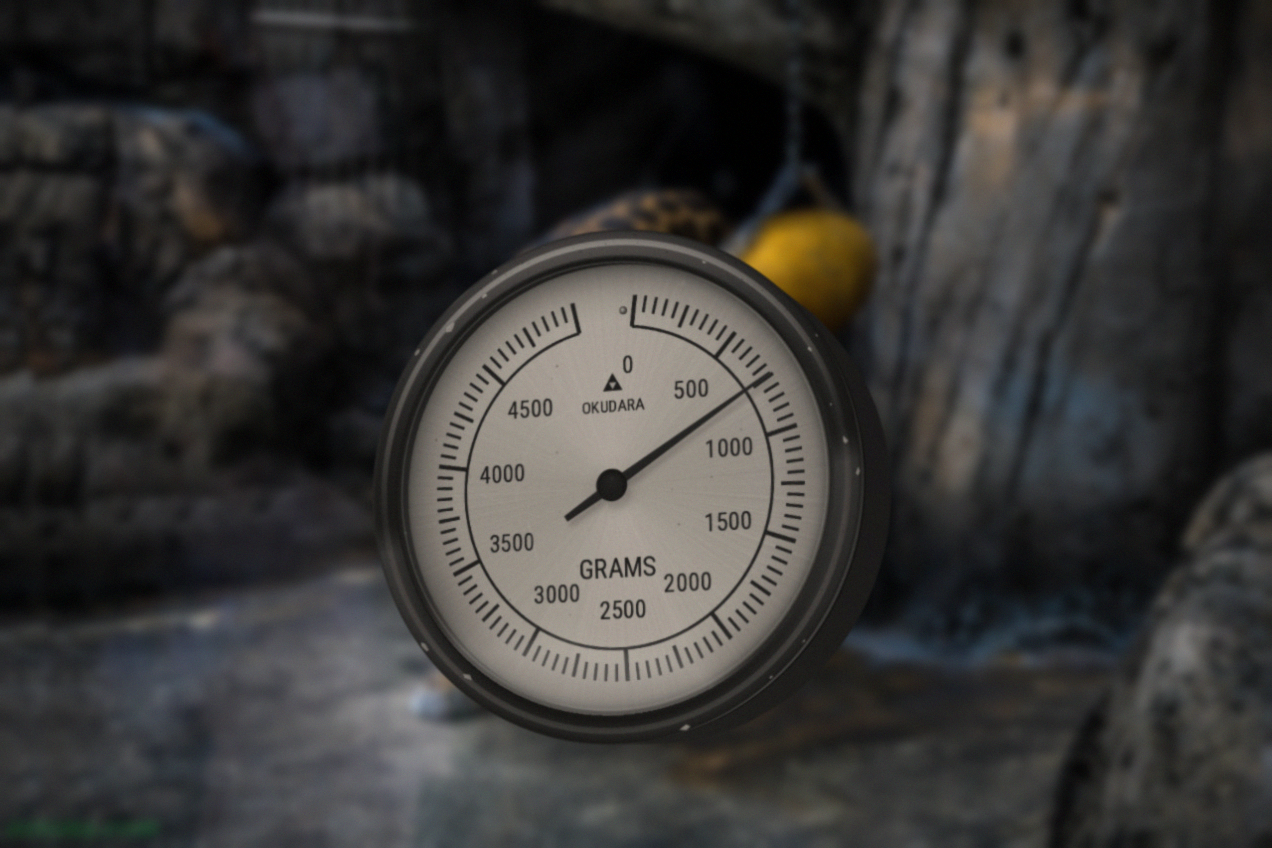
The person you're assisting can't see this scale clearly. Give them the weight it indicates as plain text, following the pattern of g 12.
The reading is g 750
